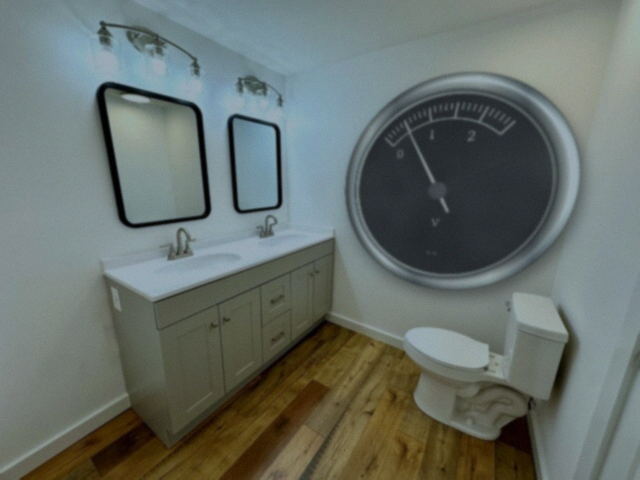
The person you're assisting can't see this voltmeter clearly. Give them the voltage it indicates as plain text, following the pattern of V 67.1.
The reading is V 0.5
